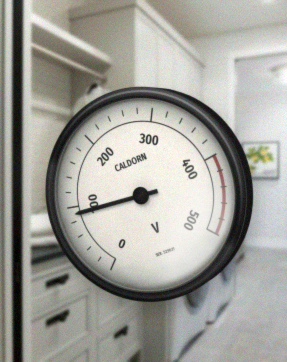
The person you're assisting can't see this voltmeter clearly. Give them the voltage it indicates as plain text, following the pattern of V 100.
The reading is V 90
